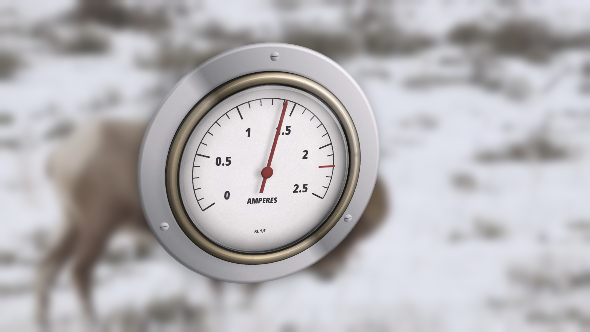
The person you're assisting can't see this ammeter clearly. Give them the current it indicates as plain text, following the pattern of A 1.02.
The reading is A 1.4
